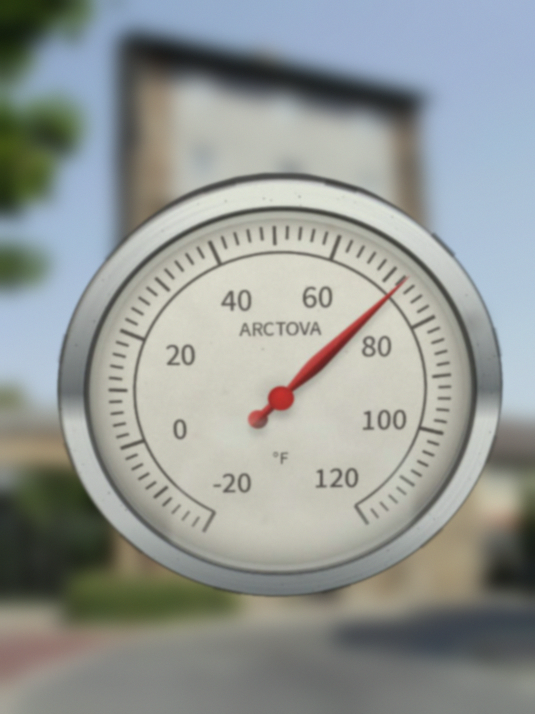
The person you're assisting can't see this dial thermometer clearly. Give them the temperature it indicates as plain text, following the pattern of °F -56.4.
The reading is °F 72
